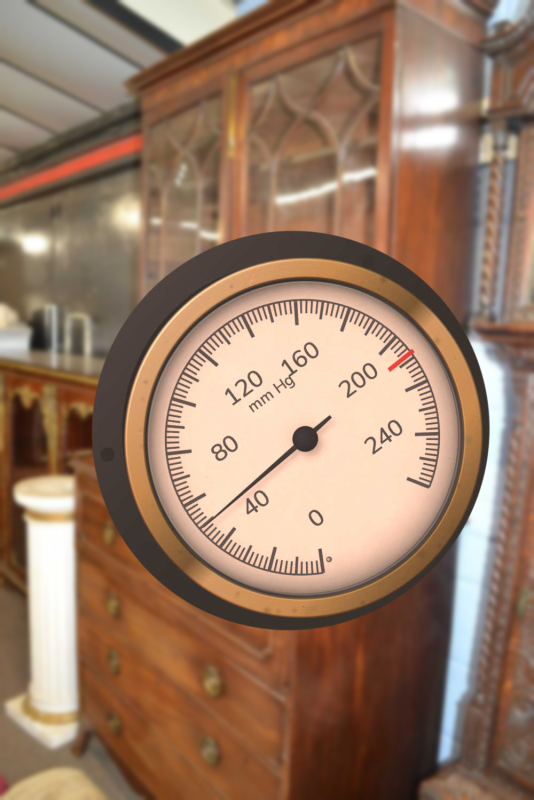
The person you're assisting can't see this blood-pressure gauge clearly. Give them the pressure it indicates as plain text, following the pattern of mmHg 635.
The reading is mmHg 50
